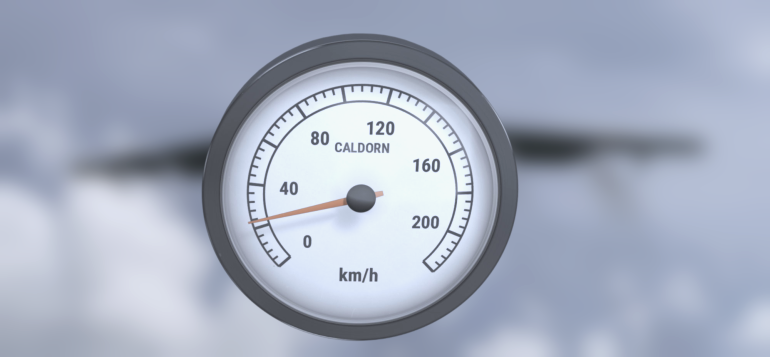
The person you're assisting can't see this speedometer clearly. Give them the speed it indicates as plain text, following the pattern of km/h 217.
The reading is km/h 24
